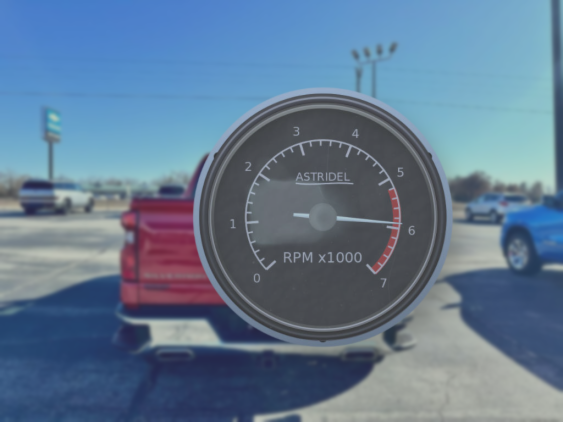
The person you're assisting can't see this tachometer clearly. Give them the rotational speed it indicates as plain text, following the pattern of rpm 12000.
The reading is rpm 5900
